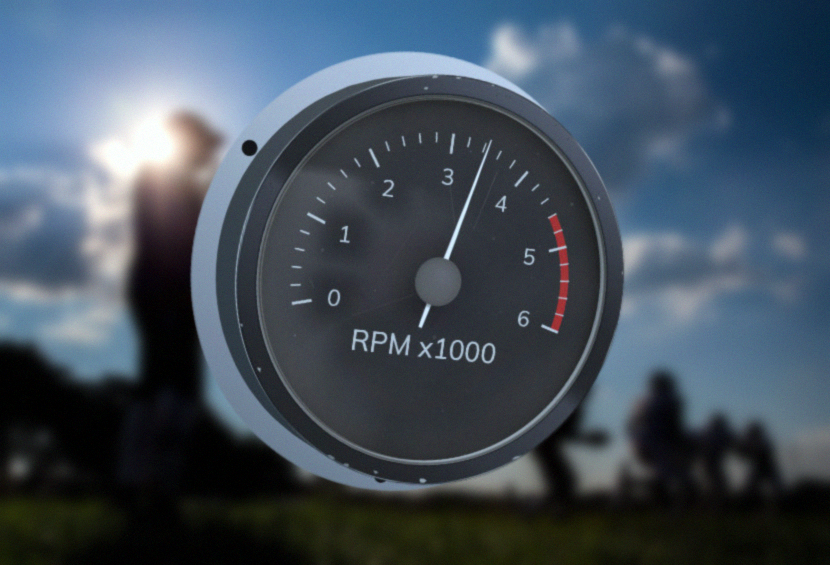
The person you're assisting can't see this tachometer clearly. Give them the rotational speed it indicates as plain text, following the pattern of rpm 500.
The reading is rpm 3400
